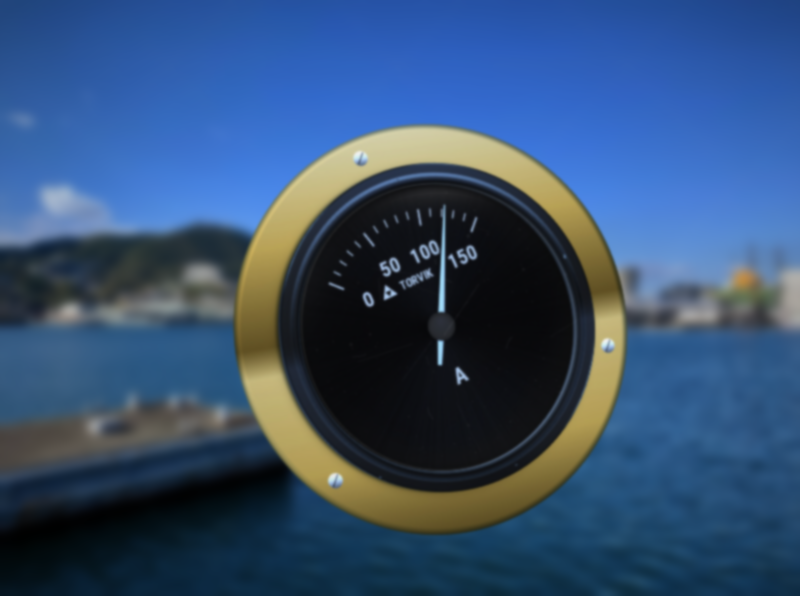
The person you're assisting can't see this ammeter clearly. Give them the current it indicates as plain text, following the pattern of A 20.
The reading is A 120
